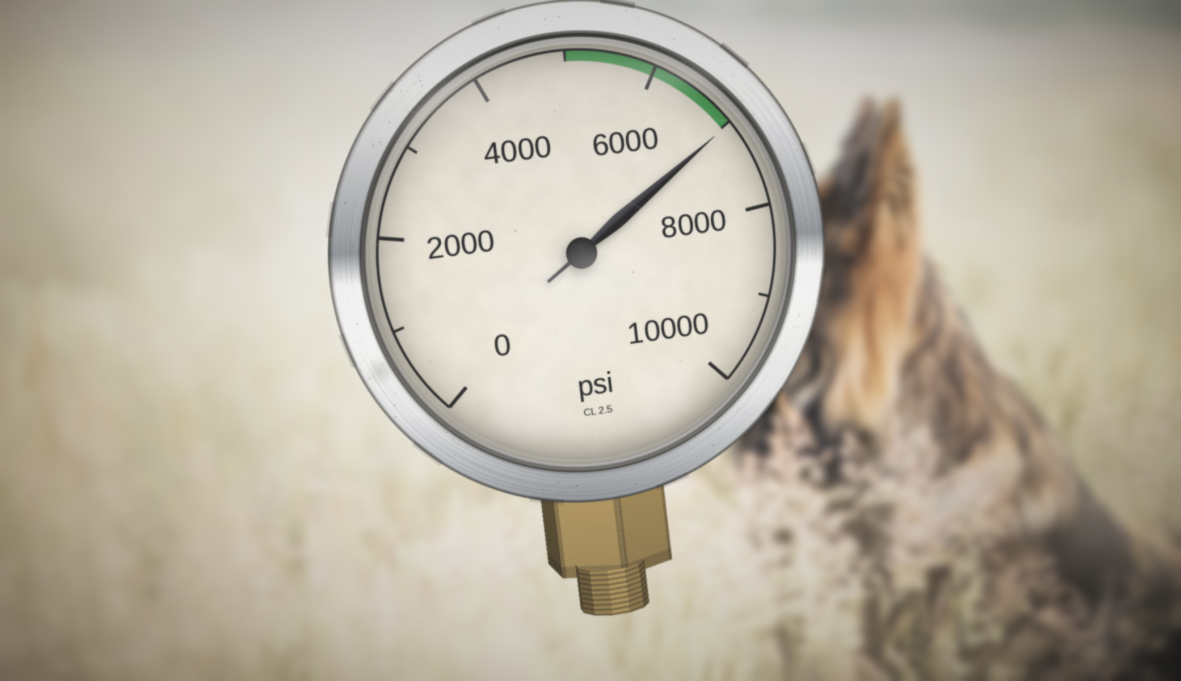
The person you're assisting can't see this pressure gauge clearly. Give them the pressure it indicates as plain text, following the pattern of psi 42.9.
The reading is psi 7000
